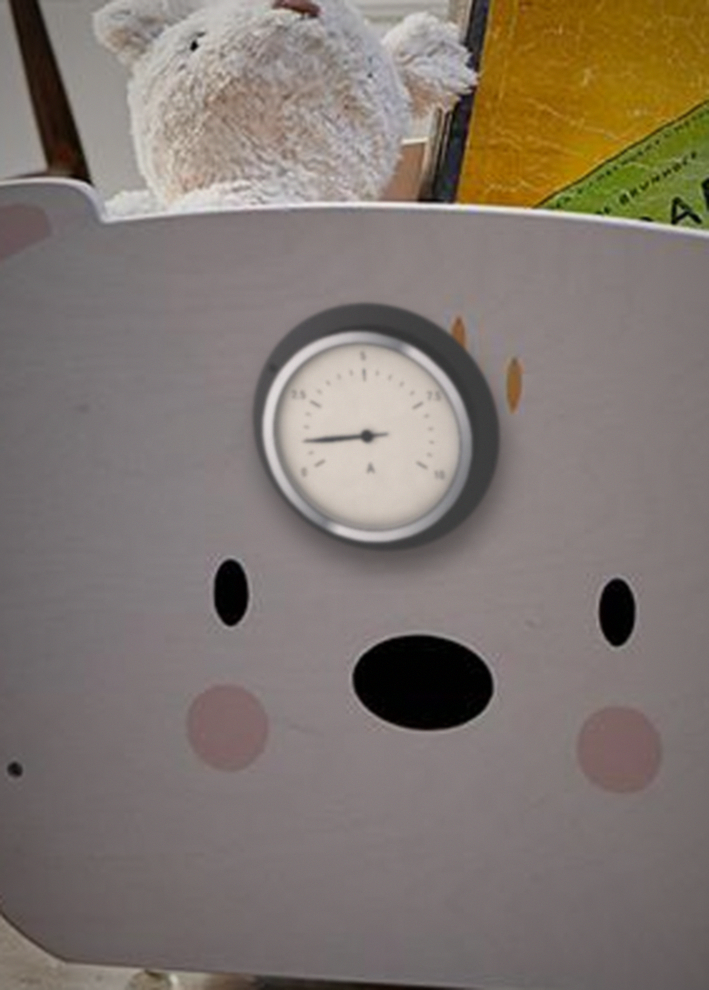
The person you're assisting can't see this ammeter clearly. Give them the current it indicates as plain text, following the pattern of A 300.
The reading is A 1
